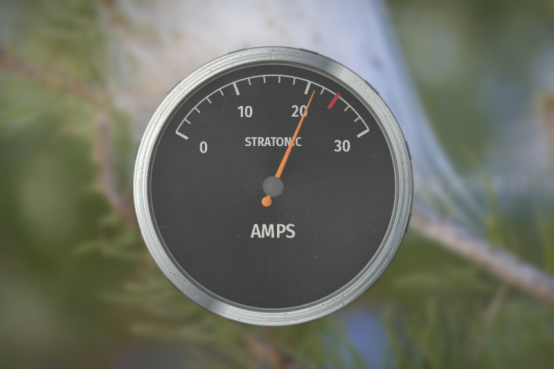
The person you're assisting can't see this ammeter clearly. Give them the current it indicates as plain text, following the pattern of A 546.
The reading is A 21
